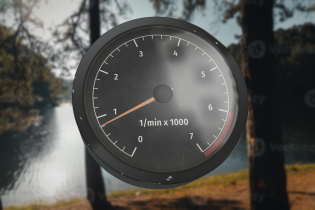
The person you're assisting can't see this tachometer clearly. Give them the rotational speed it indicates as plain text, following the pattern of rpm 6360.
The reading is rpm 800
